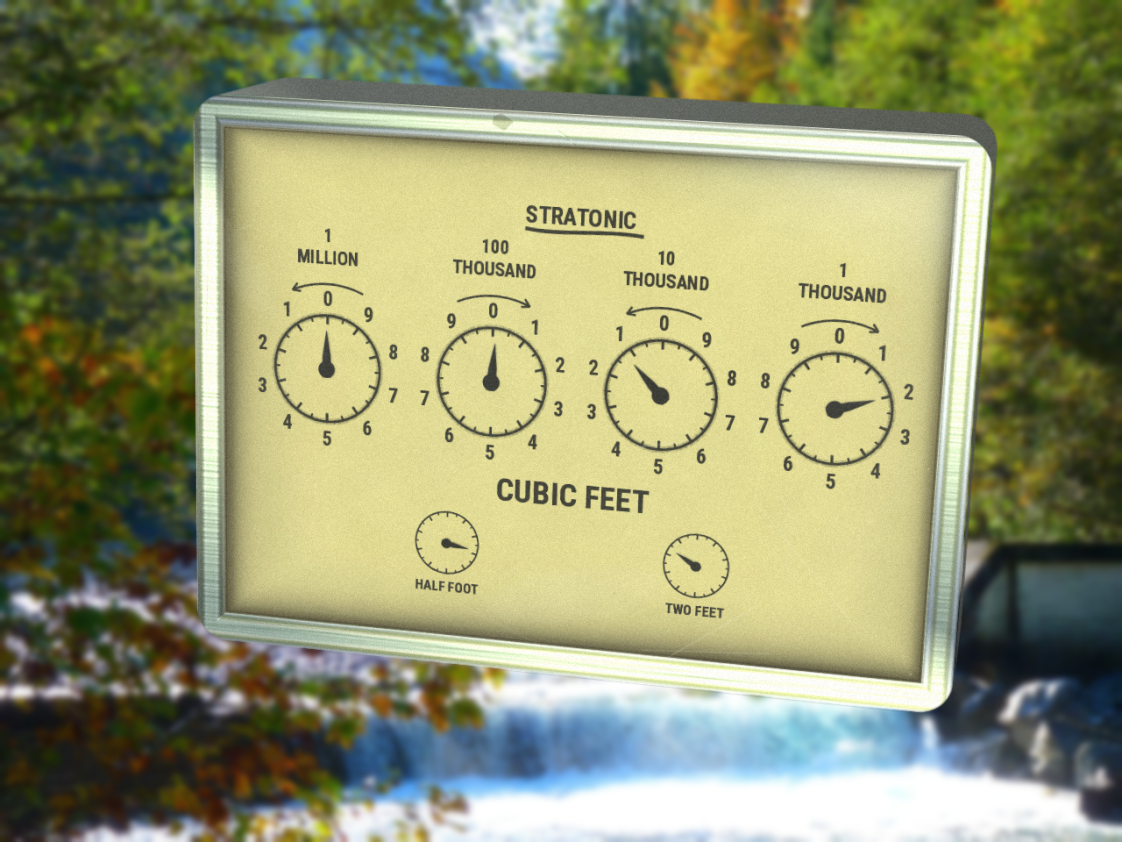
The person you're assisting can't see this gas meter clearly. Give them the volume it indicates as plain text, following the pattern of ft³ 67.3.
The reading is ft³ 1200
